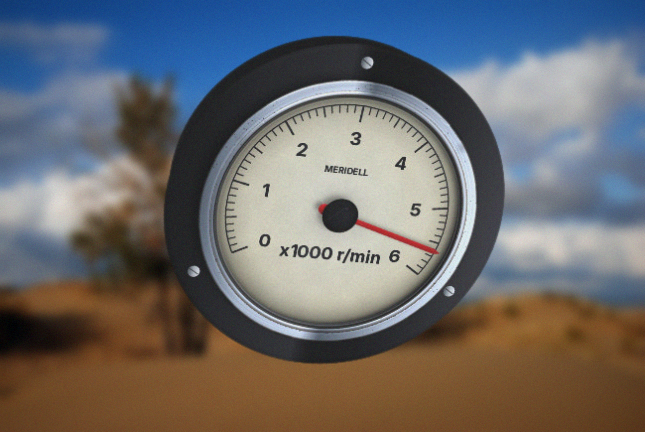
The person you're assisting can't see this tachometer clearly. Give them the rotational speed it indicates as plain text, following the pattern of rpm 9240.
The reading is rpm 5600
